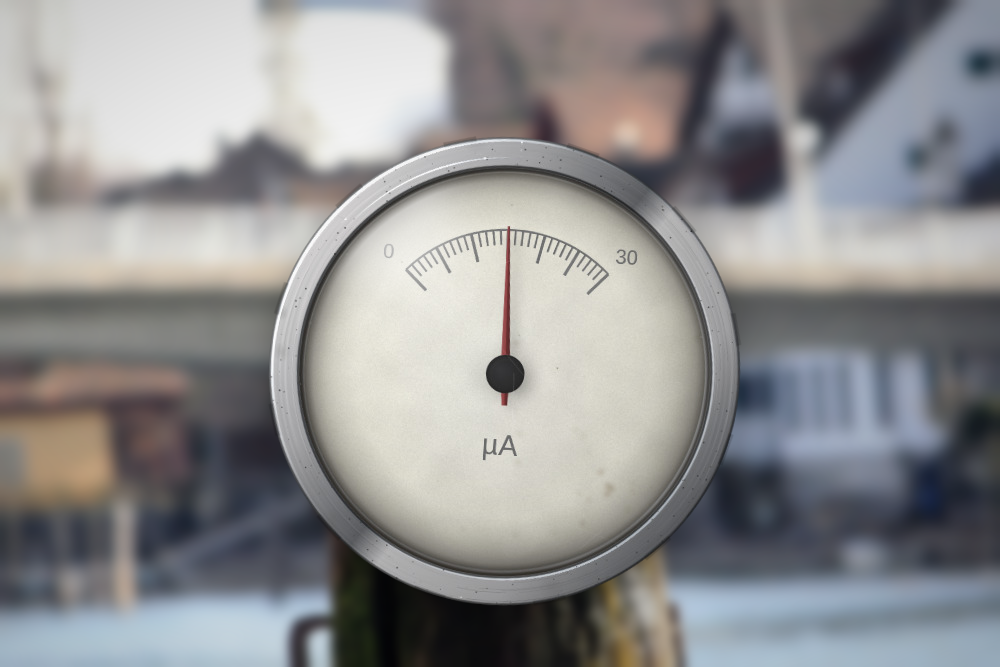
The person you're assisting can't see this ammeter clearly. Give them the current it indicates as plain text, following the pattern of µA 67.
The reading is µA 15
